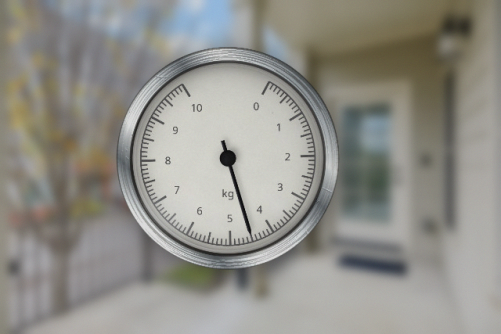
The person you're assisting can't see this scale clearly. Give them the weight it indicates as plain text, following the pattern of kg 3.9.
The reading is kg 4.5
